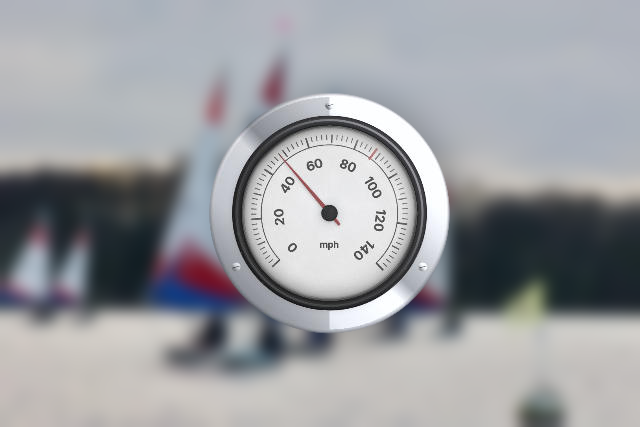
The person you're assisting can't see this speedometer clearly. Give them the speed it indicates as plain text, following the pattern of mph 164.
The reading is mph 48
